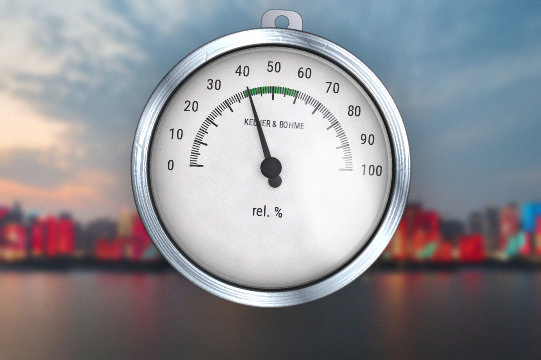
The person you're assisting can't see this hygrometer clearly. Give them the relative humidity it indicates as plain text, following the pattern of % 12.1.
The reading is % 40
